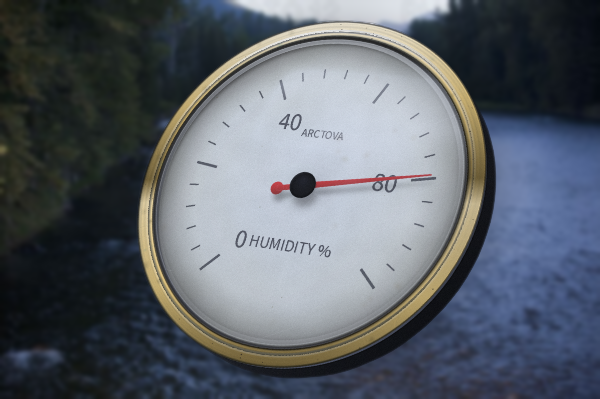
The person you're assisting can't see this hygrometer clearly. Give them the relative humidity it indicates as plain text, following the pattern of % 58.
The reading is % 80
